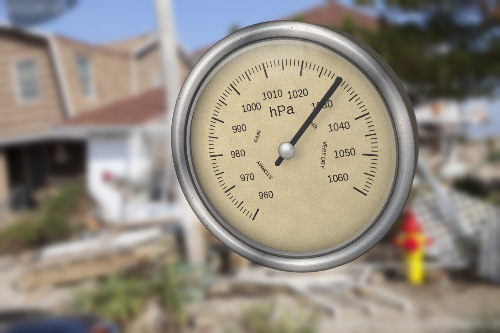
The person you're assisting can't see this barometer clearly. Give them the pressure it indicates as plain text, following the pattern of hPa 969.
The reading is hPa 1030
